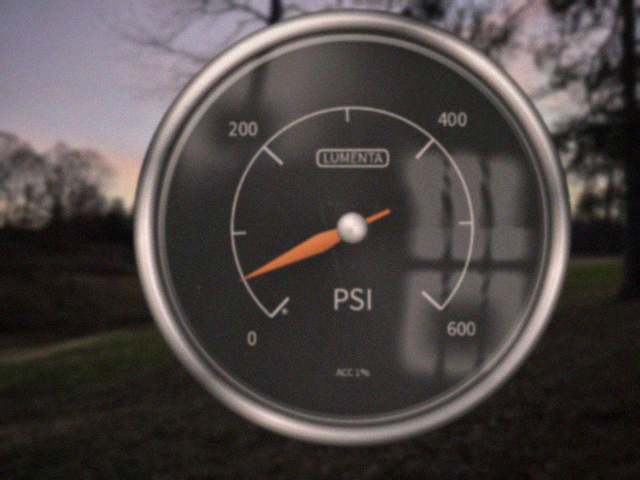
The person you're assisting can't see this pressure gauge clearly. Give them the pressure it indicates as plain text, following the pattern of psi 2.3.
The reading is psi 50
